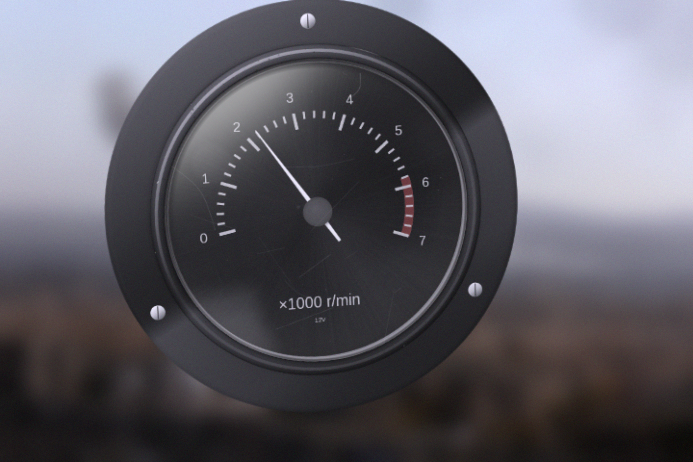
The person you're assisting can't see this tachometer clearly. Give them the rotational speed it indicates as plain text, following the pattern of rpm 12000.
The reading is rpm 2200
